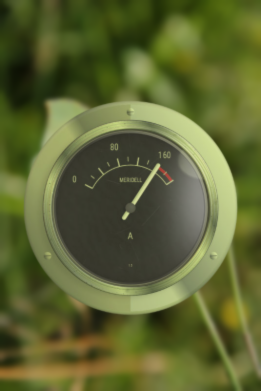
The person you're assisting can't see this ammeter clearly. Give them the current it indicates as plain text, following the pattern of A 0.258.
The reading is A 160
